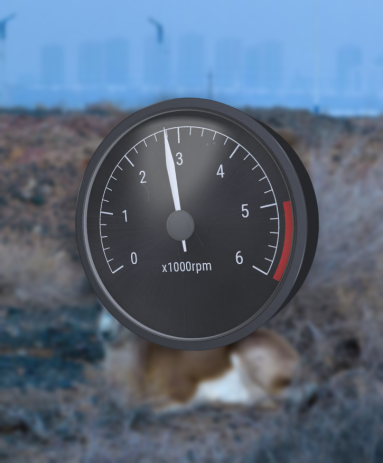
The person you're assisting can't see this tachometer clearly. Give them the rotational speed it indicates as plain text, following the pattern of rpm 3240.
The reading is rpm 2800
